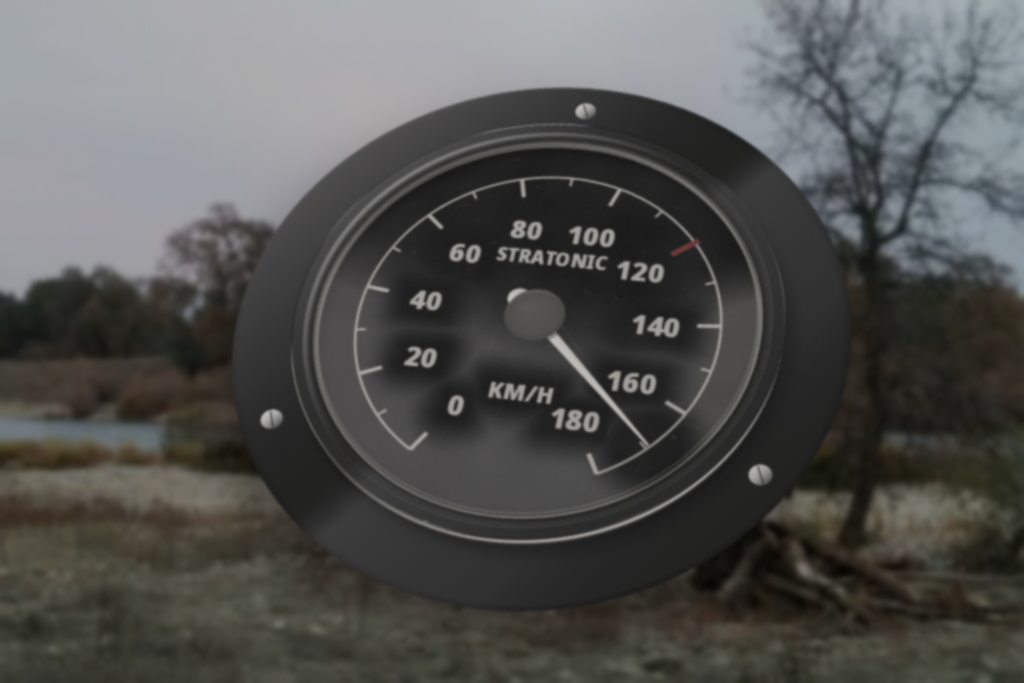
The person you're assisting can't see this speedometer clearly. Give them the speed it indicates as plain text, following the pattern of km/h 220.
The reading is km/h 170
